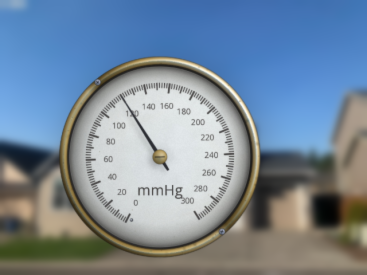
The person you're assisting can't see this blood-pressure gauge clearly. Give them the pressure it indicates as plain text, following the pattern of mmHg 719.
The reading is mmHg 120
